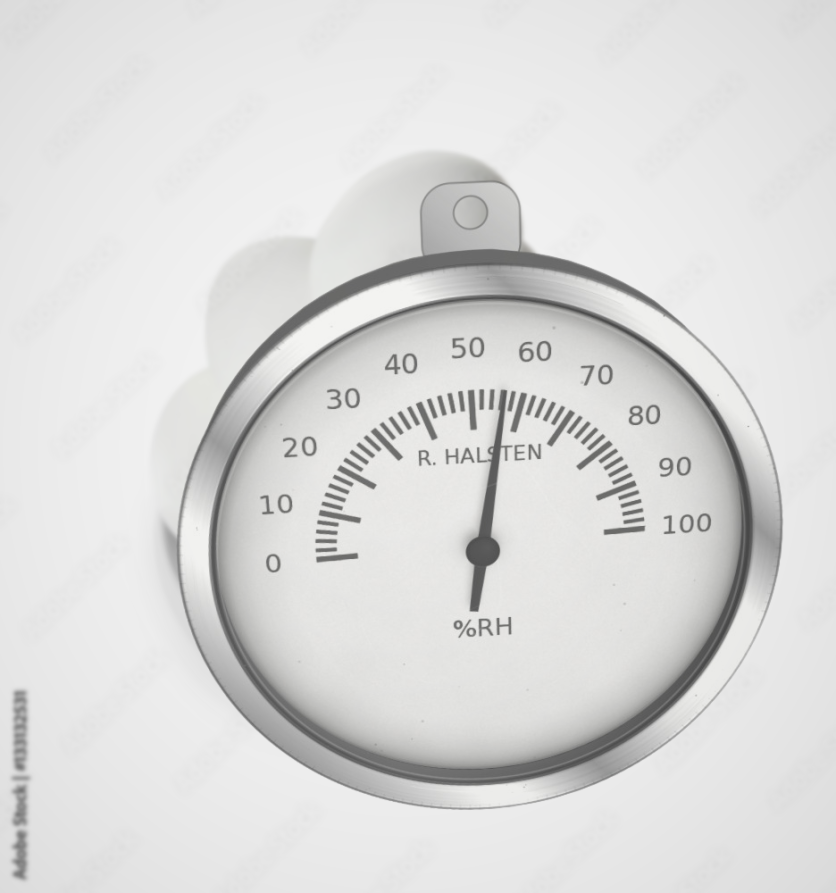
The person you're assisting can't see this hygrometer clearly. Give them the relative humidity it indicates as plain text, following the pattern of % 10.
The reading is % 56
